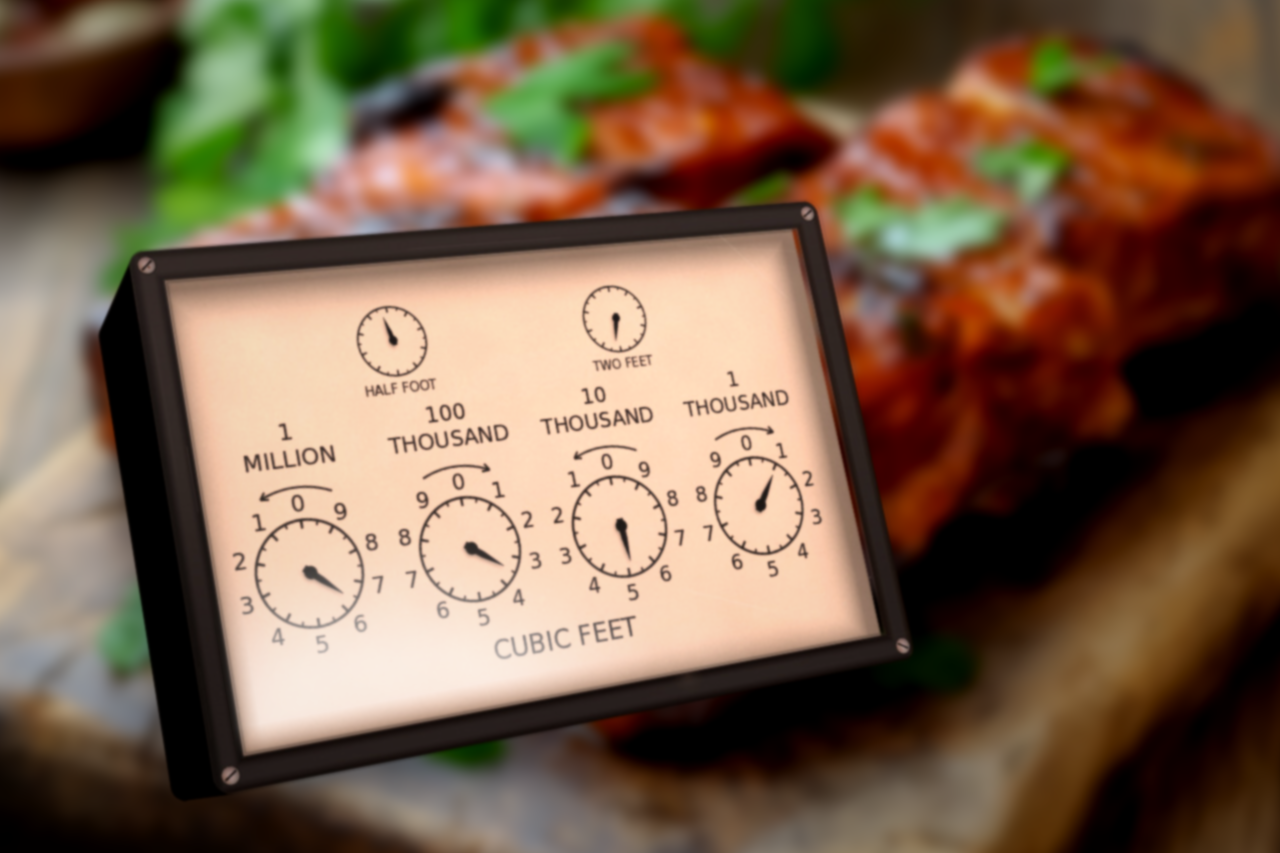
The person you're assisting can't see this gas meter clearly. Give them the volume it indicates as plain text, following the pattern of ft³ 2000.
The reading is ft³ 635100
